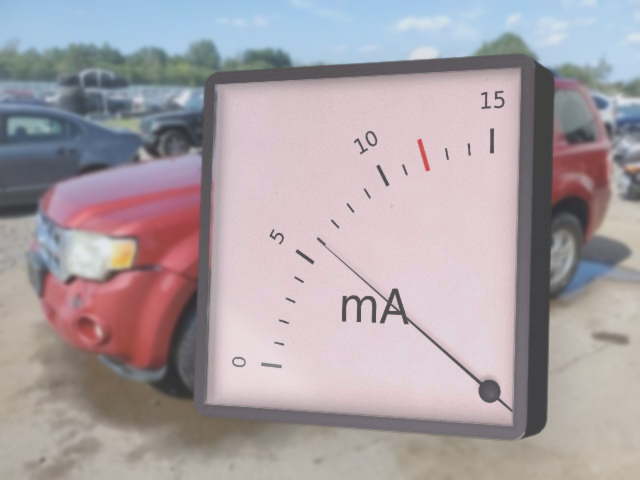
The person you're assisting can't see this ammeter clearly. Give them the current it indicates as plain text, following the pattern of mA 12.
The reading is mA 6
